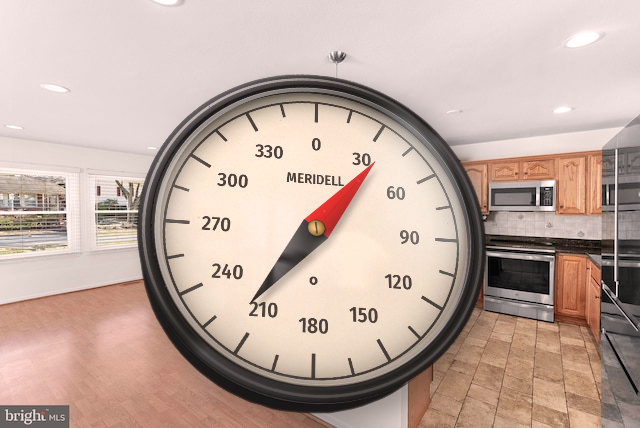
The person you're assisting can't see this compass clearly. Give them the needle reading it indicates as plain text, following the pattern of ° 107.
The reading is ° 37.5
